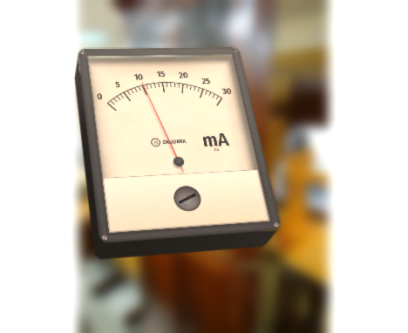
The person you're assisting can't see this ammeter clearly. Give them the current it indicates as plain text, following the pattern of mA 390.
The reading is mA 10
